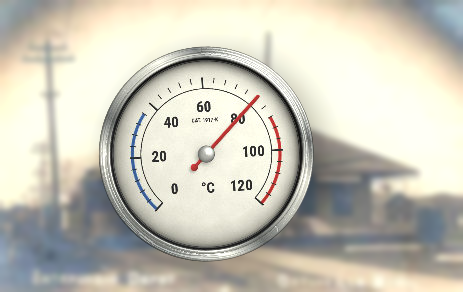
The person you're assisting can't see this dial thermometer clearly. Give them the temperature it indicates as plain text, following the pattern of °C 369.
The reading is °C 80
